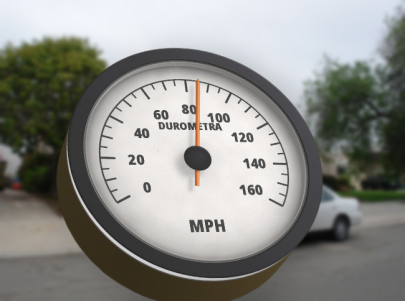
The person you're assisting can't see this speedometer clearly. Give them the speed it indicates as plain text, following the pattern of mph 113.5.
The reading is mph 85
